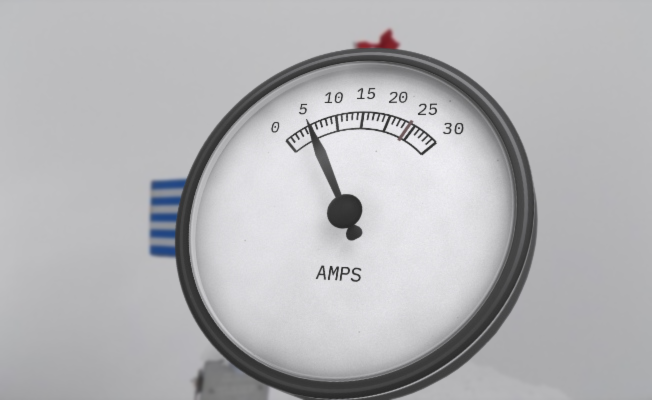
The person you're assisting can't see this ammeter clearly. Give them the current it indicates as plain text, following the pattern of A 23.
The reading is A 5
